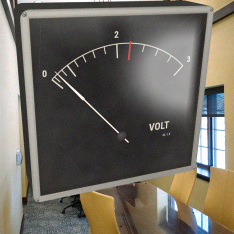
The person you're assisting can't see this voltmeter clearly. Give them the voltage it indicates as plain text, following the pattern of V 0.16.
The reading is V 0.6
